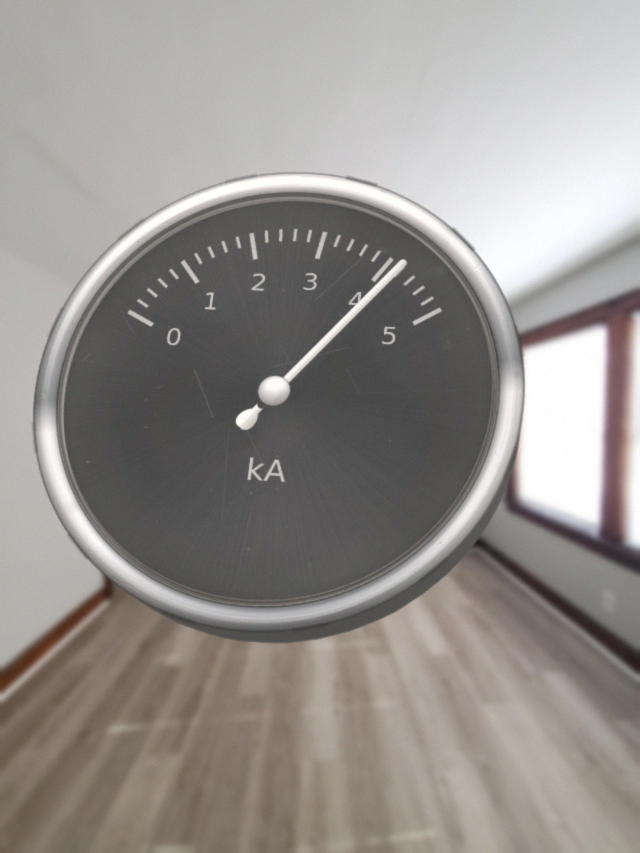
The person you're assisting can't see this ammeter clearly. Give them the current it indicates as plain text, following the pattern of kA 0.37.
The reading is kA 4.2
